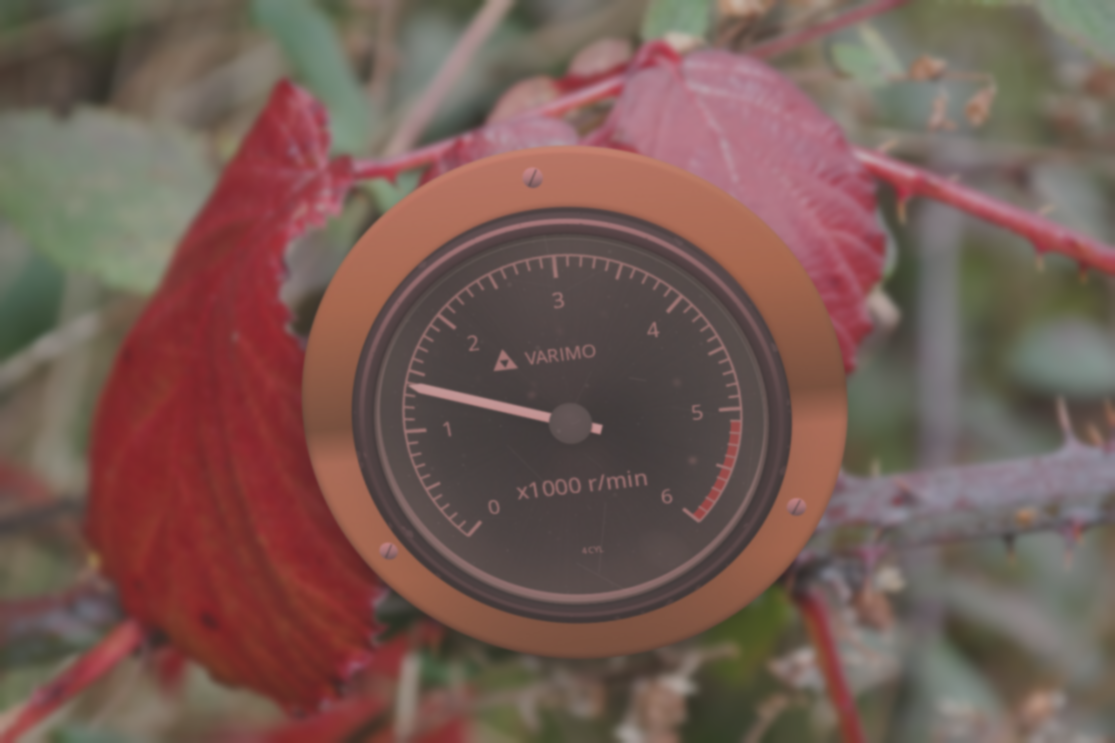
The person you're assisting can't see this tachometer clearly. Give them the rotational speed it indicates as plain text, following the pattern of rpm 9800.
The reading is rpm 1400
